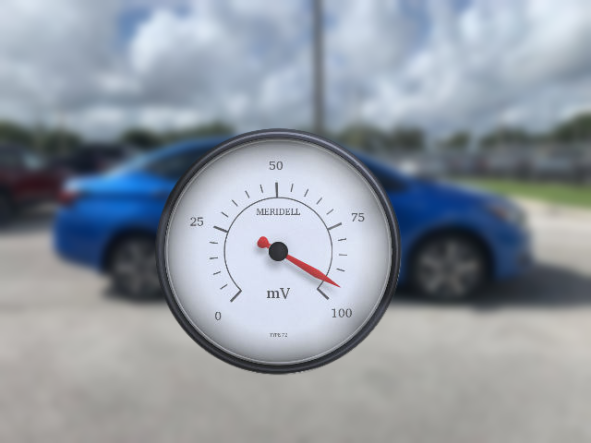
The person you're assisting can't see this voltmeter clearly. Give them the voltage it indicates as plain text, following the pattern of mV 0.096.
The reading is mV 95
